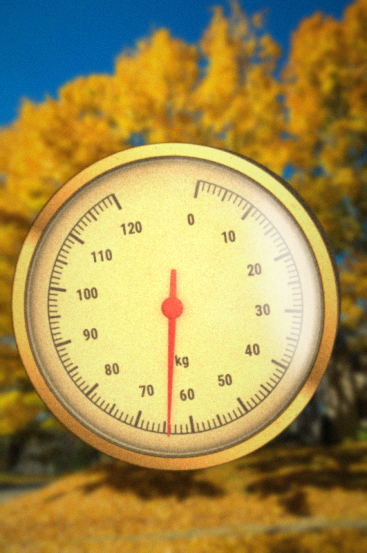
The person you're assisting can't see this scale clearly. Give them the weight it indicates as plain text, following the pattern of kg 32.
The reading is kg 64
